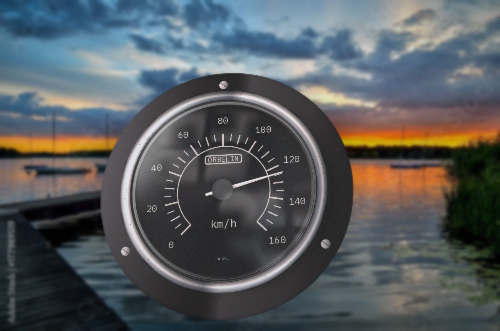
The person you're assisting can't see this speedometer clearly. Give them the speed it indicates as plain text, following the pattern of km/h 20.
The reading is km/h 125
